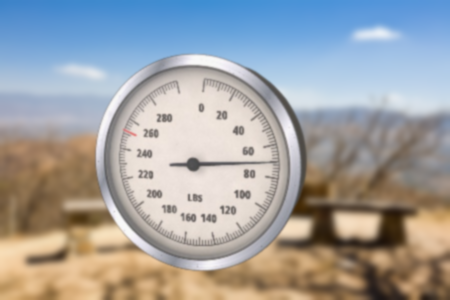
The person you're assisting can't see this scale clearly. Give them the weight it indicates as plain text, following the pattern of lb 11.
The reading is lb 70
